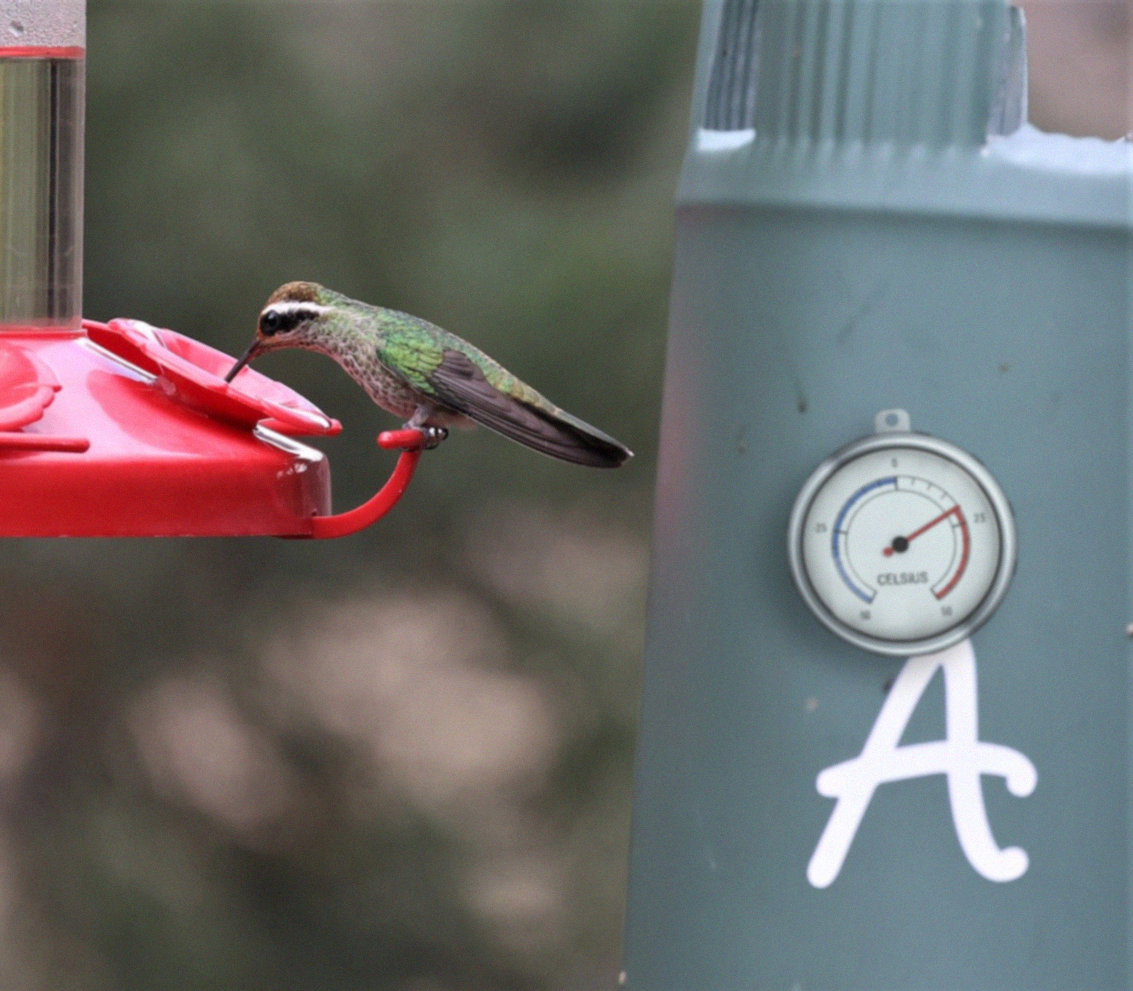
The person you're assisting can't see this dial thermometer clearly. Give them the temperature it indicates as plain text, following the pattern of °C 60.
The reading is °C 20
